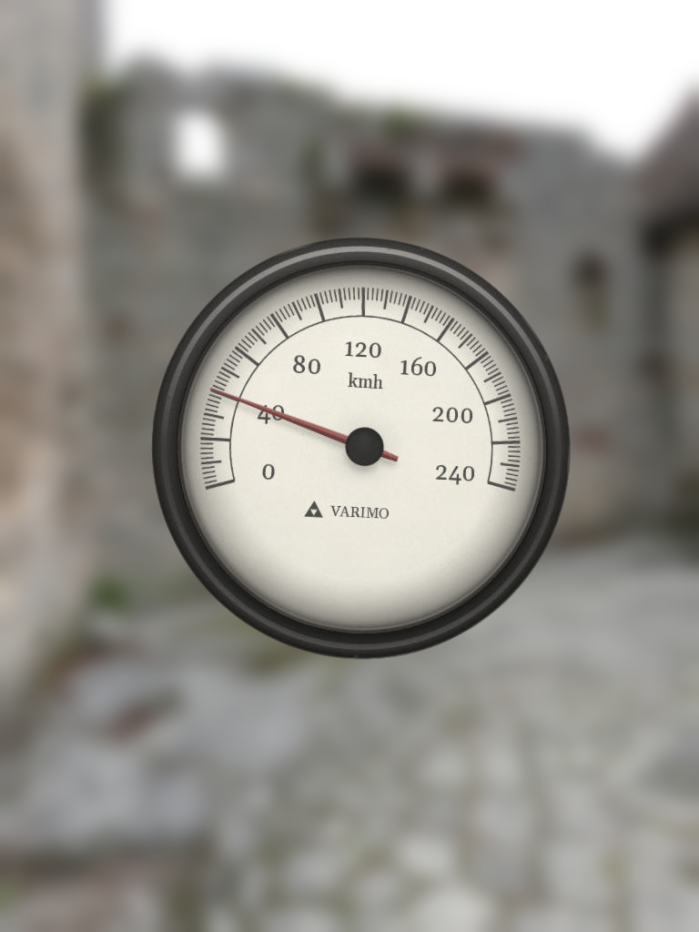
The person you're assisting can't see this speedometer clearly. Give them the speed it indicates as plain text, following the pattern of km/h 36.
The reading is km/h 40
